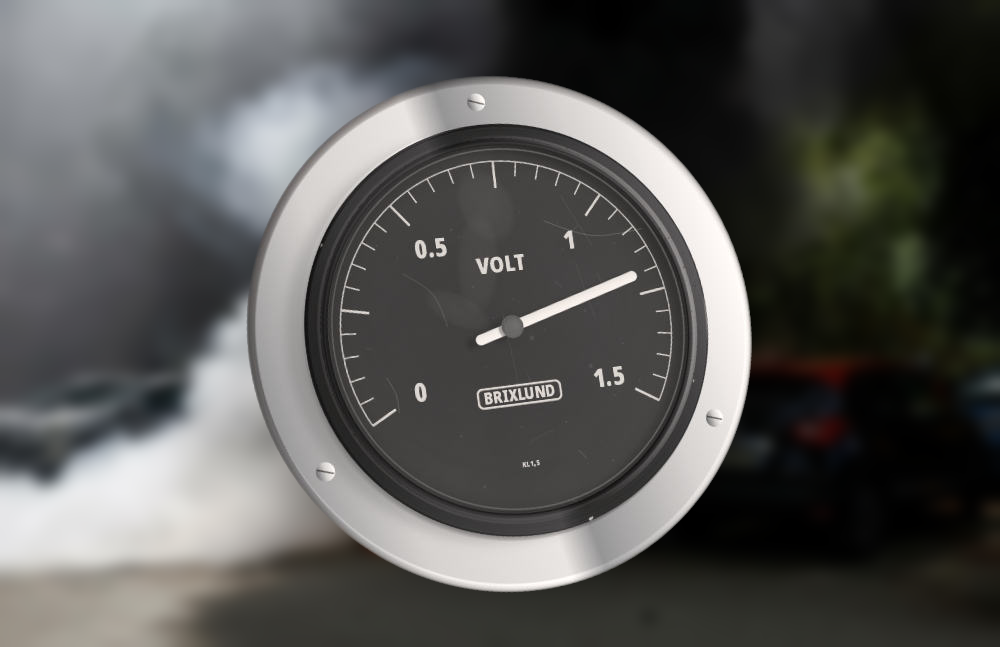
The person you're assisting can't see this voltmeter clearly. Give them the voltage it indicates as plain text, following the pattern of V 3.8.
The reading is V 1.2
